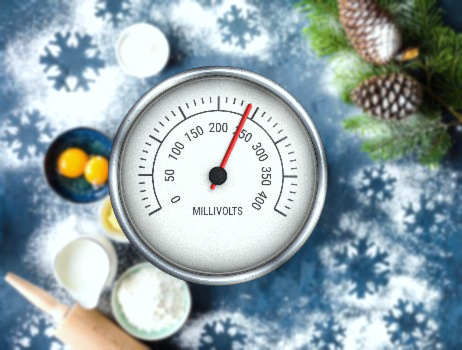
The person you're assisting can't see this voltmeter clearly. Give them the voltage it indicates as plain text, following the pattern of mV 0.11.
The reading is mV 240
